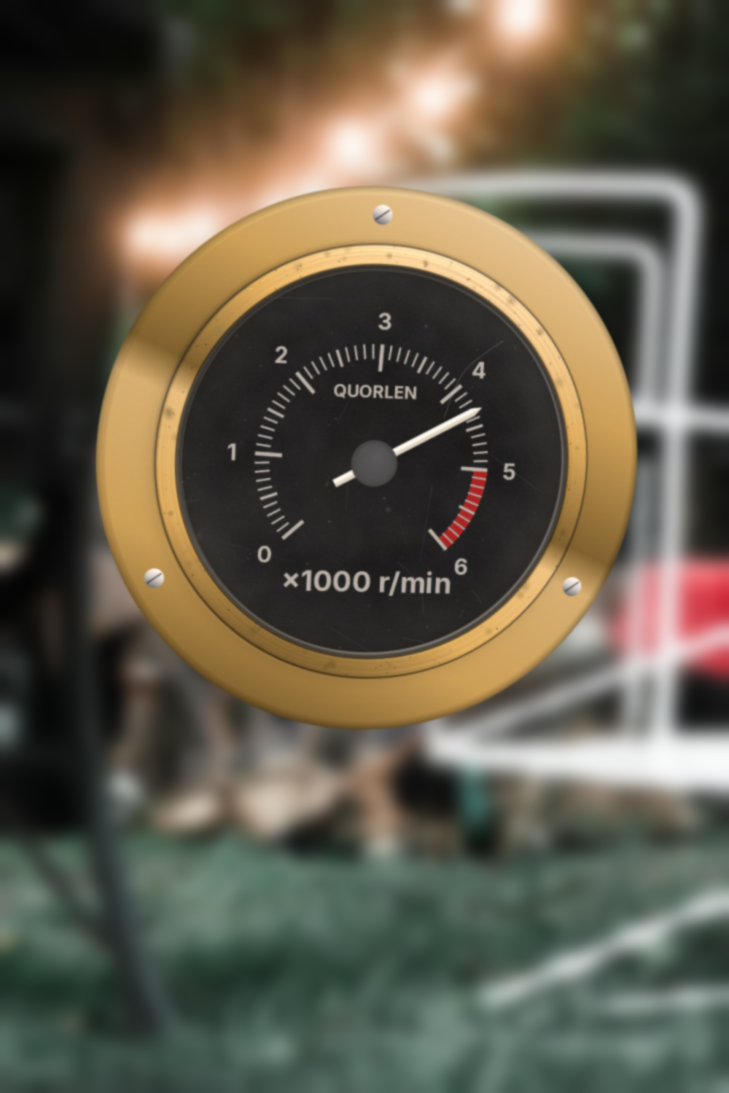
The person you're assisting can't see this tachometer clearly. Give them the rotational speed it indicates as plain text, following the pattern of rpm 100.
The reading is rpm 4300
